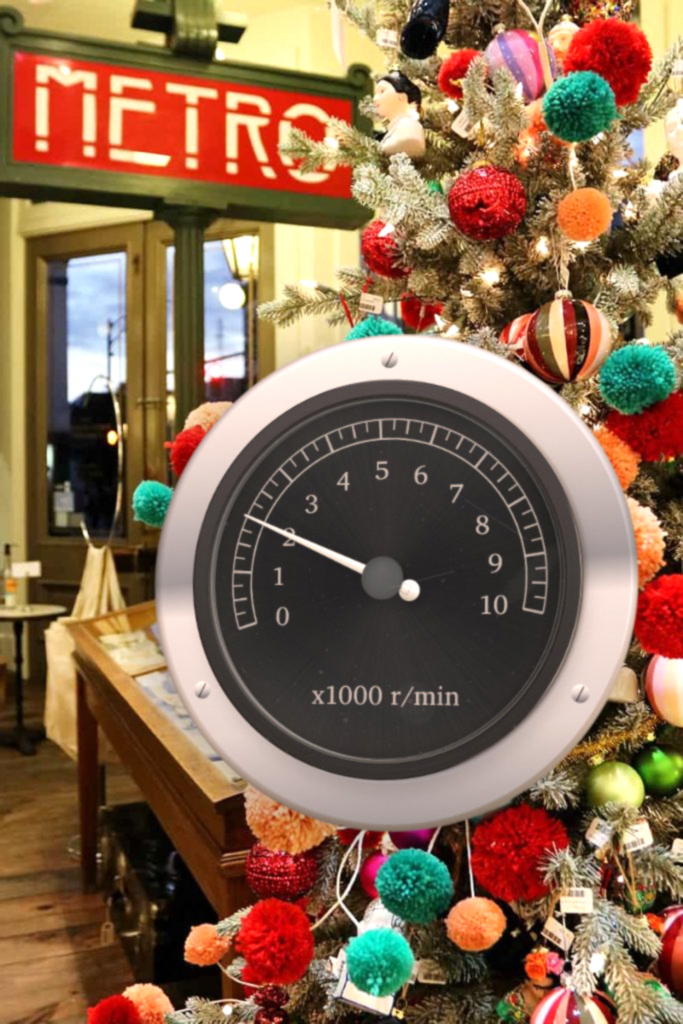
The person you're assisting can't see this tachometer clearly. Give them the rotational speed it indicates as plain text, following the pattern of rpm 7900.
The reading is rpm 2000
